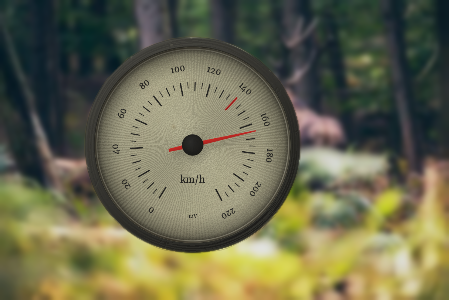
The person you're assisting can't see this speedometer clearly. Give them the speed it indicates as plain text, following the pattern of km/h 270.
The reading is km/h 165
